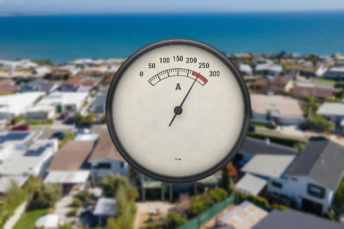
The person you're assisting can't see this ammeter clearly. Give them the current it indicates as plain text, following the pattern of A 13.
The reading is A 250
